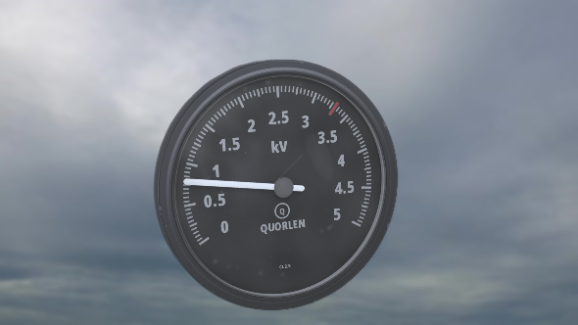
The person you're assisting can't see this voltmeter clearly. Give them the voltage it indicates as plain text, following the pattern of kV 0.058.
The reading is kV 0.8
